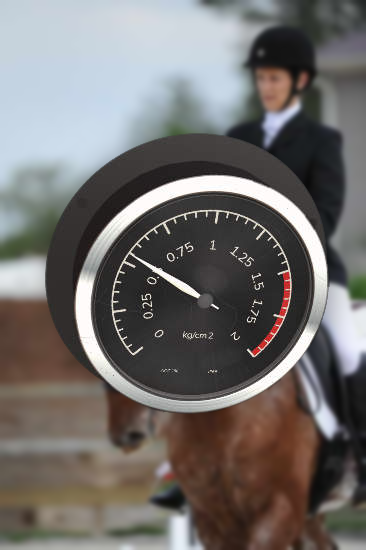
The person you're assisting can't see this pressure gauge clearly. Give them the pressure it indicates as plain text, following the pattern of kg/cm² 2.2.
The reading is kg/cm² 0.55
